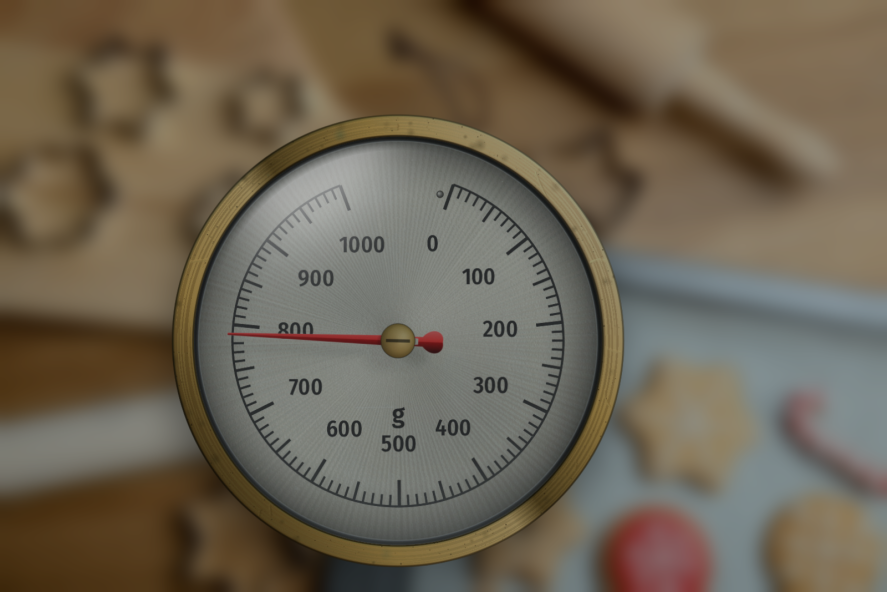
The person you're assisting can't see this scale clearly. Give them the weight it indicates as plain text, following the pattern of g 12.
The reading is g 790
